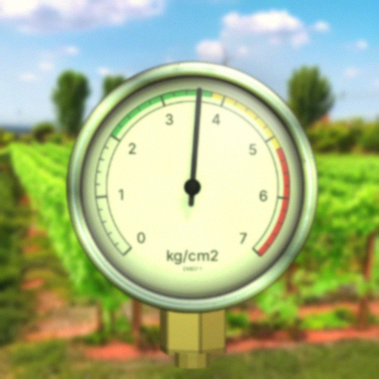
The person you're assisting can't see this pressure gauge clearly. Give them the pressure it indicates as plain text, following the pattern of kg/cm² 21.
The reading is kg/cm² 3.6
